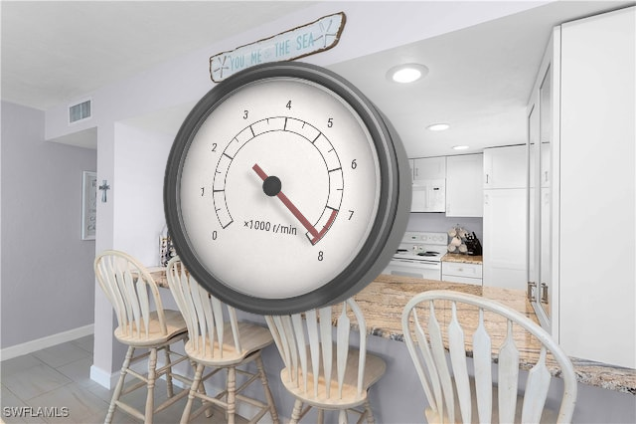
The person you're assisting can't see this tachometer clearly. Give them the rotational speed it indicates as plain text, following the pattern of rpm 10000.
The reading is rpm 7750
